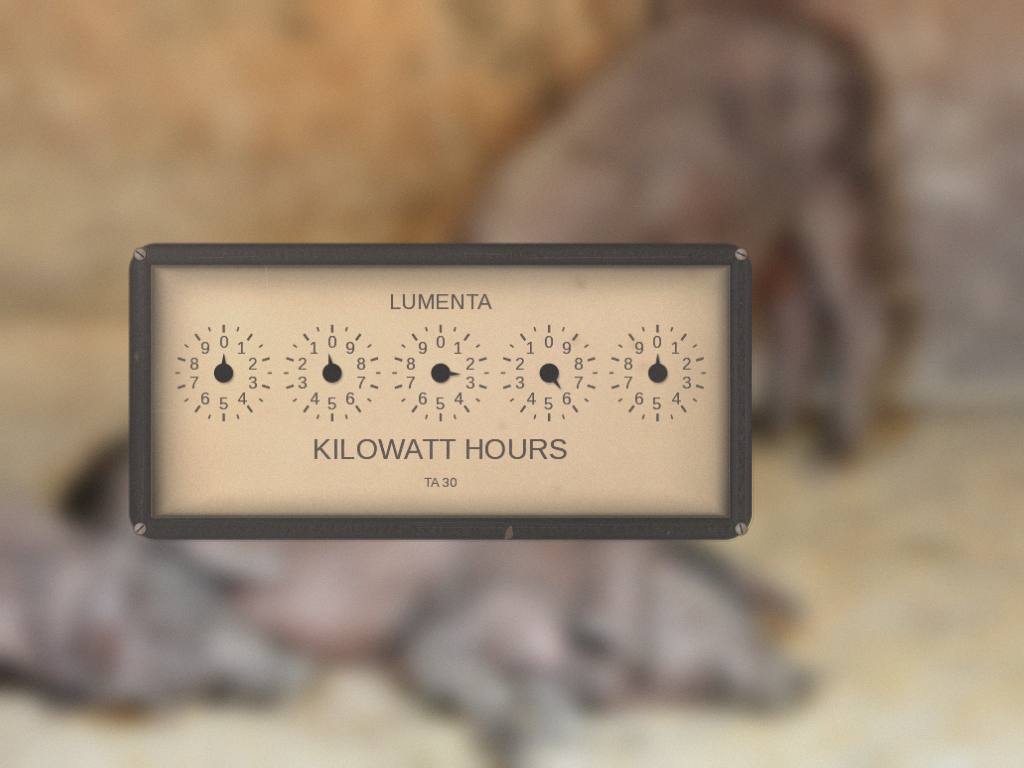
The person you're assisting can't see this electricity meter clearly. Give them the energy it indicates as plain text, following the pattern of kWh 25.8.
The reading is kWh 260
